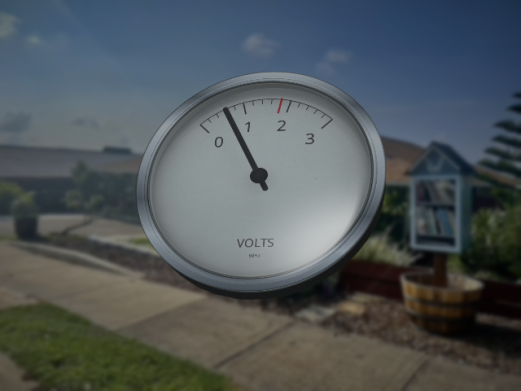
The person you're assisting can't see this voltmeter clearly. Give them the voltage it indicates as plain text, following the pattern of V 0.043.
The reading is V 0.6
